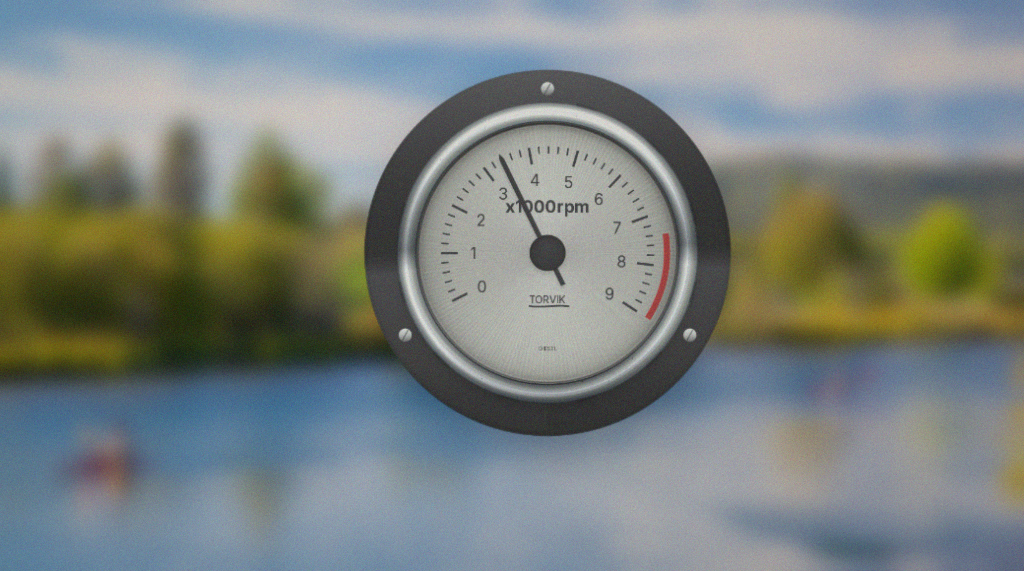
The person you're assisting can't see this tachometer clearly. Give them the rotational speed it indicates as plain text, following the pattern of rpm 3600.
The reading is rpm 3400
